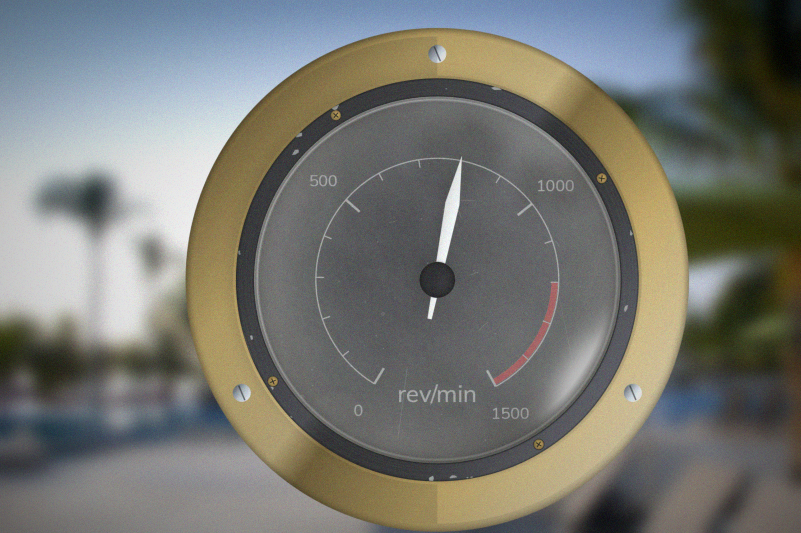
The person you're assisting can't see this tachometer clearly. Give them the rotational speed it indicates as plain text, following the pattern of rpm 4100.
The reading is rpm 800
